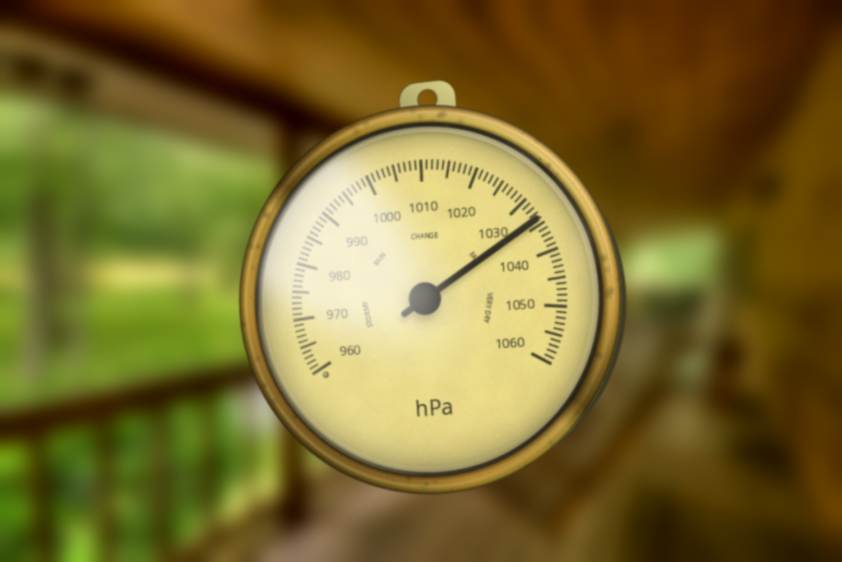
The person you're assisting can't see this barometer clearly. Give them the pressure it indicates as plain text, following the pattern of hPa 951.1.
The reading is hPa 1034
